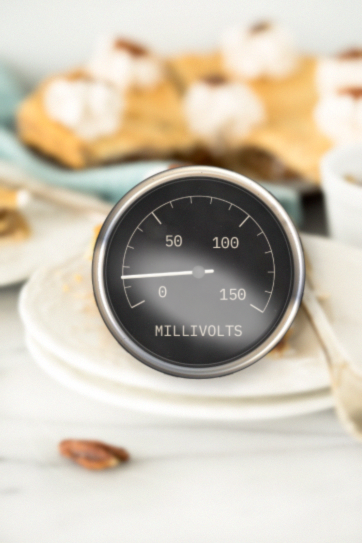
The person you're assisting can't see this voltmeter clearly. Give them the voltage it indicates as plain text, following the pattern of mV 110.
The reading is mV 15
